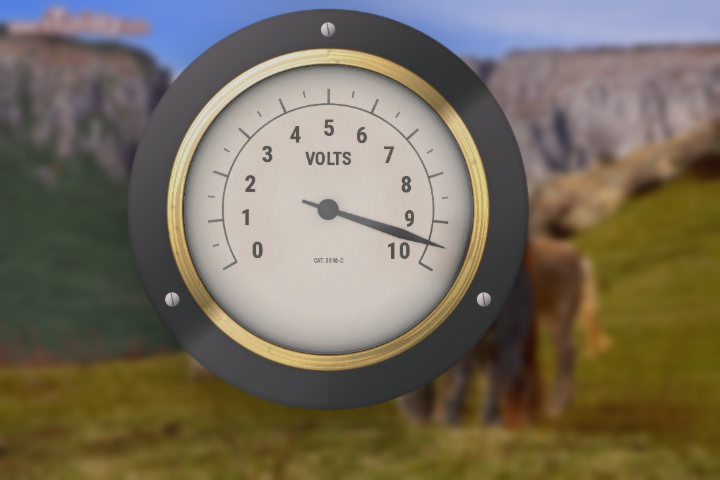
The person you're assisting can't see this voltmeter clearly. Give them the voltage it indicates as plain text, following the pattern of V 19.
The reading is V 9.5
